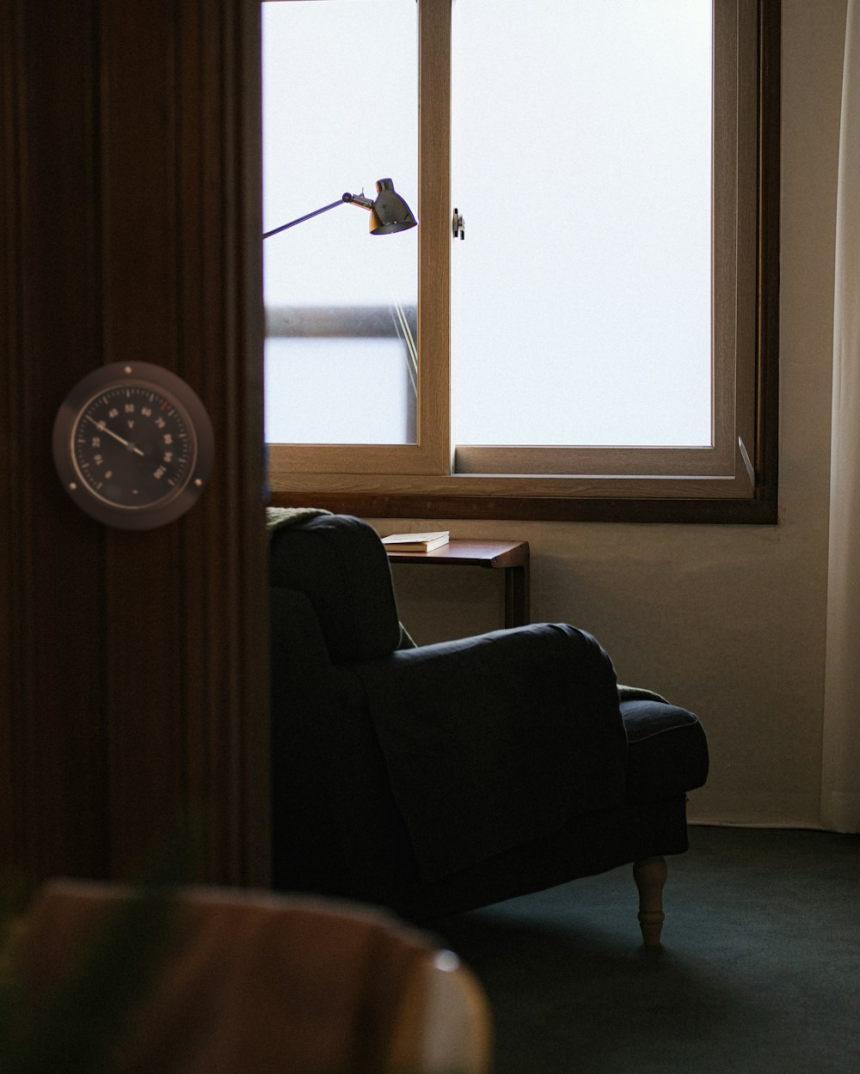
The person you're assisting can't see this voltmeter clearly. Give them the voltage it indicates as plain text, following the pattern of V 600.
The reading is V 30
